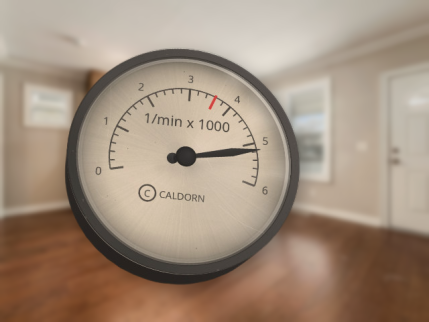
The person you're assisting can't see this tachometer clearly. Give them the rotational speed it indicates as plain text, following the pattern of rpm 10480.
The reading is rpm 5200
